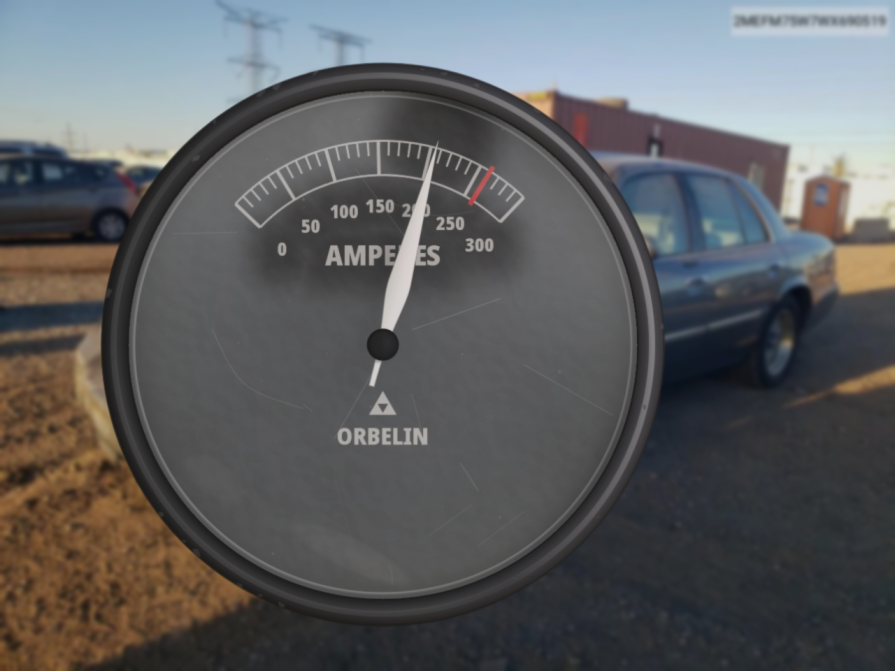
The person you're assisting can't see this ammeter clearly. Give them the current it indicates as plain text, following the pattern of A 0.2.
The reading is A 205
